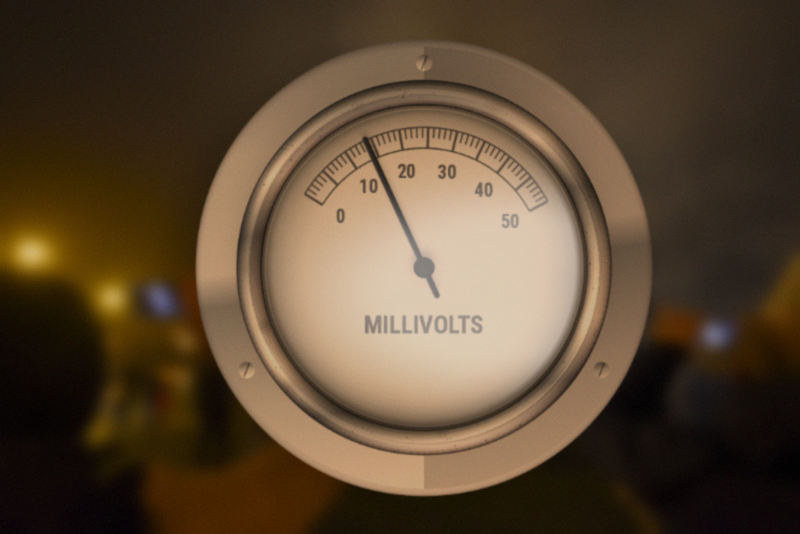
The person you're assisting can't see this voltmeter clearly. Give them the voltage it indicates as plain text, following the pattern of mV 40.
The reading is mV 14
